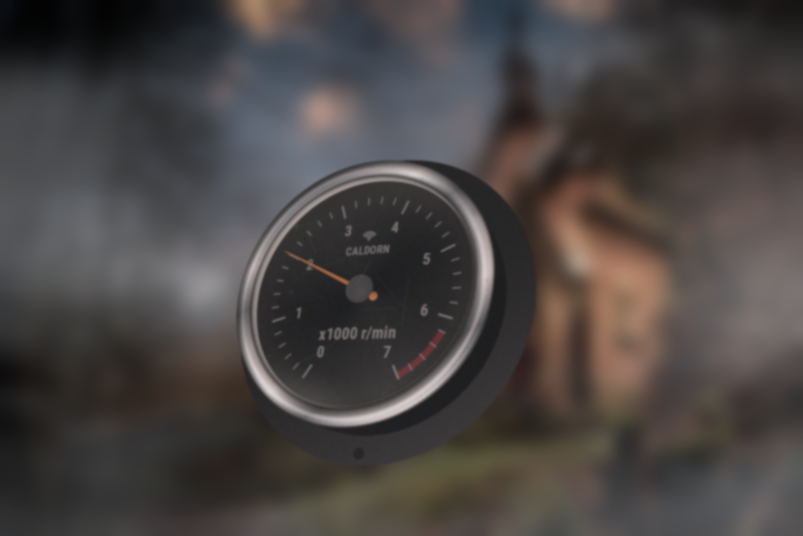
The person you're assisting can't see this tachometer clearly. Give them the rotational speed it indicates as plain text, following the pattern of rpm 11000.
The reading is rpm 2000
